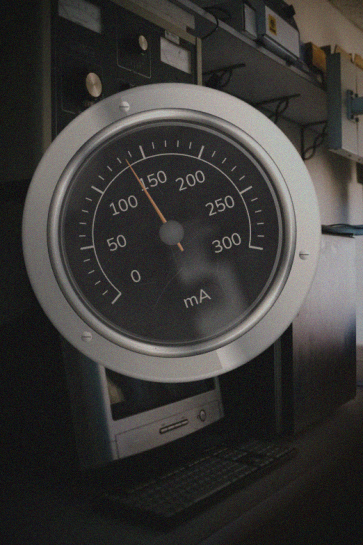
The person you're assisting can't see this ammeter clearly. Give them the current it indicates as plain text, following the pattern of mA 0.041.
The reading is mA 135
